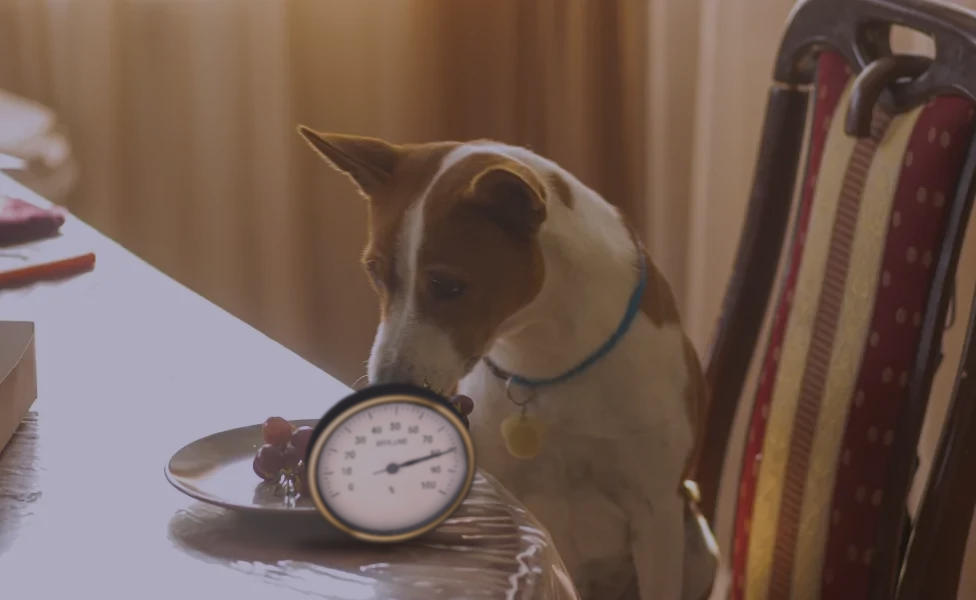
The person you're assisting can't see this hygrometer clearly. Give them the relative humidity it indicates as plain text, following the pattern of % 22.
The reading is % 80
